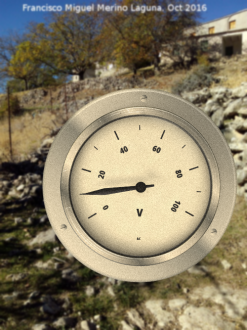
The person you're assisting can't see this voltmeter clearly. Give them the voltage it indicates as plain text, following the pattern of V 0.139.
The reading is V 10
